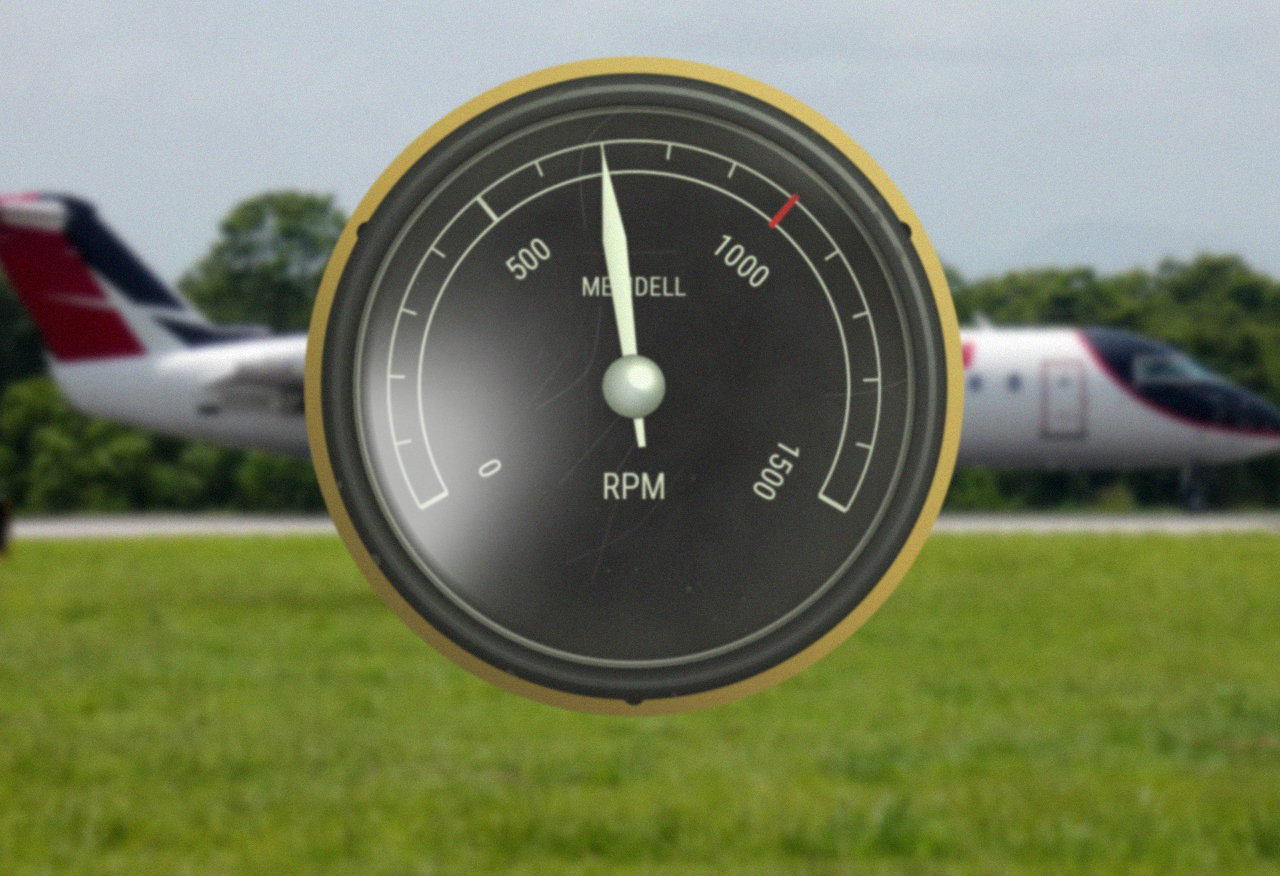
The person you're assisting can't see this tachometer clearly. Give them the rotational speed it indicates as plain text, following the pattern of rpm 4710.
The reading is rpm 700
